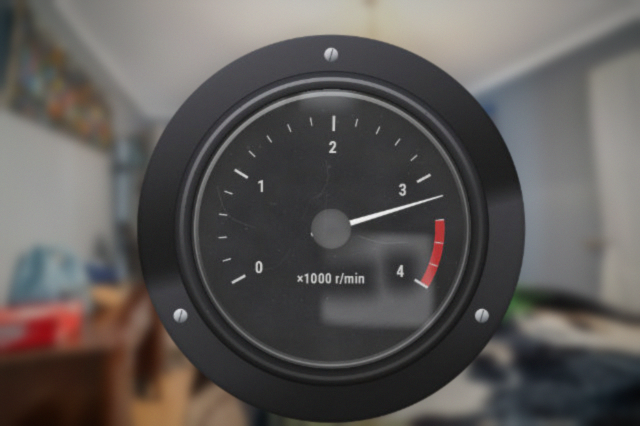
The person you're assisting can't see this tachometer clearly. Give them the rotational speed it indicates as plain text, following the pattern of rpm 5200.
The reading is rpm 3200
